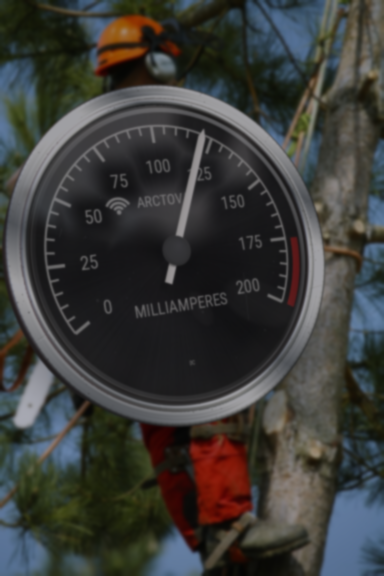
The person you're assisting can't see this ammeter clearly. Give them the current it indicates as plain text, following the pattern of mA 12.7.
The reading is mA 120
